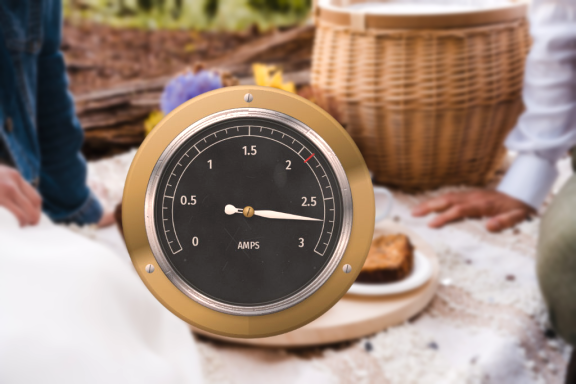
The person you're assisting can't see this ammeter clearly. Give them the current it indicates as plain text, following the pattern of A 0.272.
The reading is A 2.7
